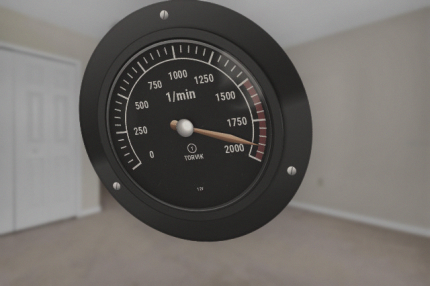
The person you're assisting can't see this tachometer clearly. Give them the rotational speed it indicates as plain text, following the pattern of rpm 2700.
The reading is rpm 1900
